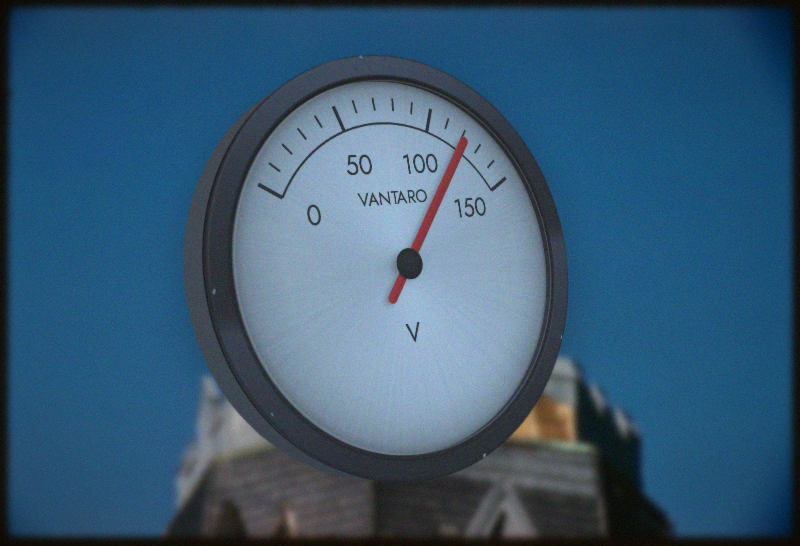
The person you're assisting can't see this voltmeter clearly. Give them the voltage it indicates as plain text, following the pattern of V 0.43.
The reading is V 120
